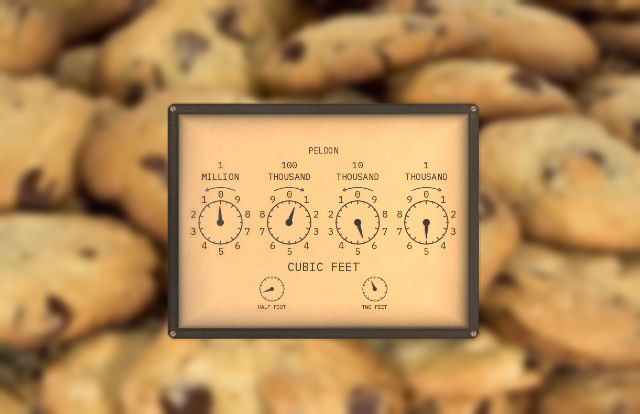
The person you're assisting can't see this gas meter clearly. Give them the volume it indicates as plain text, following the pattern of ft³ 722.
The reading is ft³ 5500
